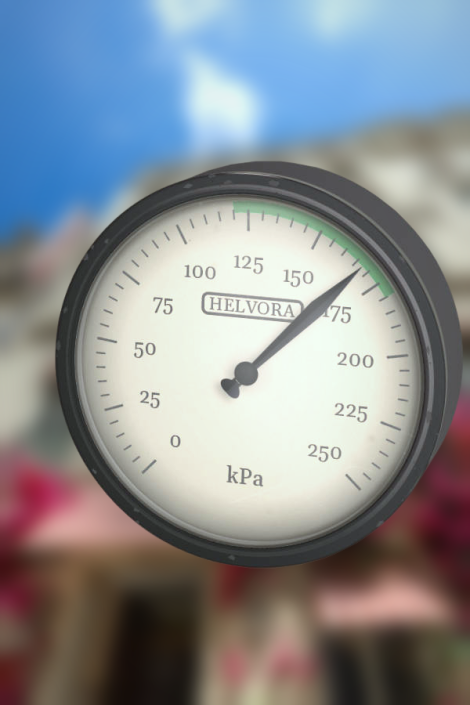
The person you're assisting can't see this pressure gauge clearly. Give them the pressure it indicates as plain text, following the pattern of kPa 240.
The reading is kPa 167.5
